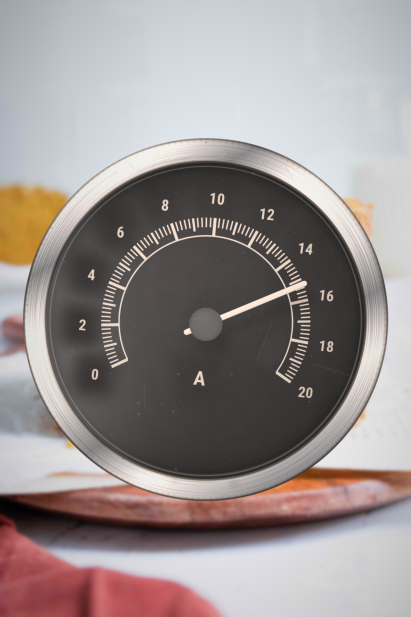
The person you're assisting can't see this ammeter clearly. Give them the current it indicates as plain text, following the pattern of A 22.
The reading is A 15.2
